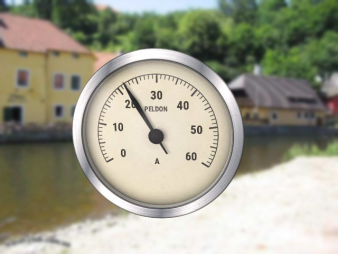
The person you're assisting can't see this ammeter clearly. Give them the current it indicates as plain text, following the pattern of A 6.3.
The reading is A 22
